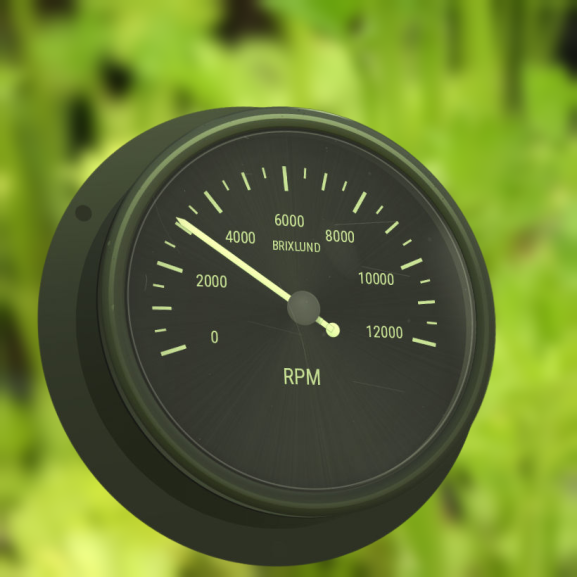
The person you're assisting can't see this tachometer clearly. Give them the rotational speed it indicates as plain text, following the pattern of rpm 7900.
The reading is rpm 3000
